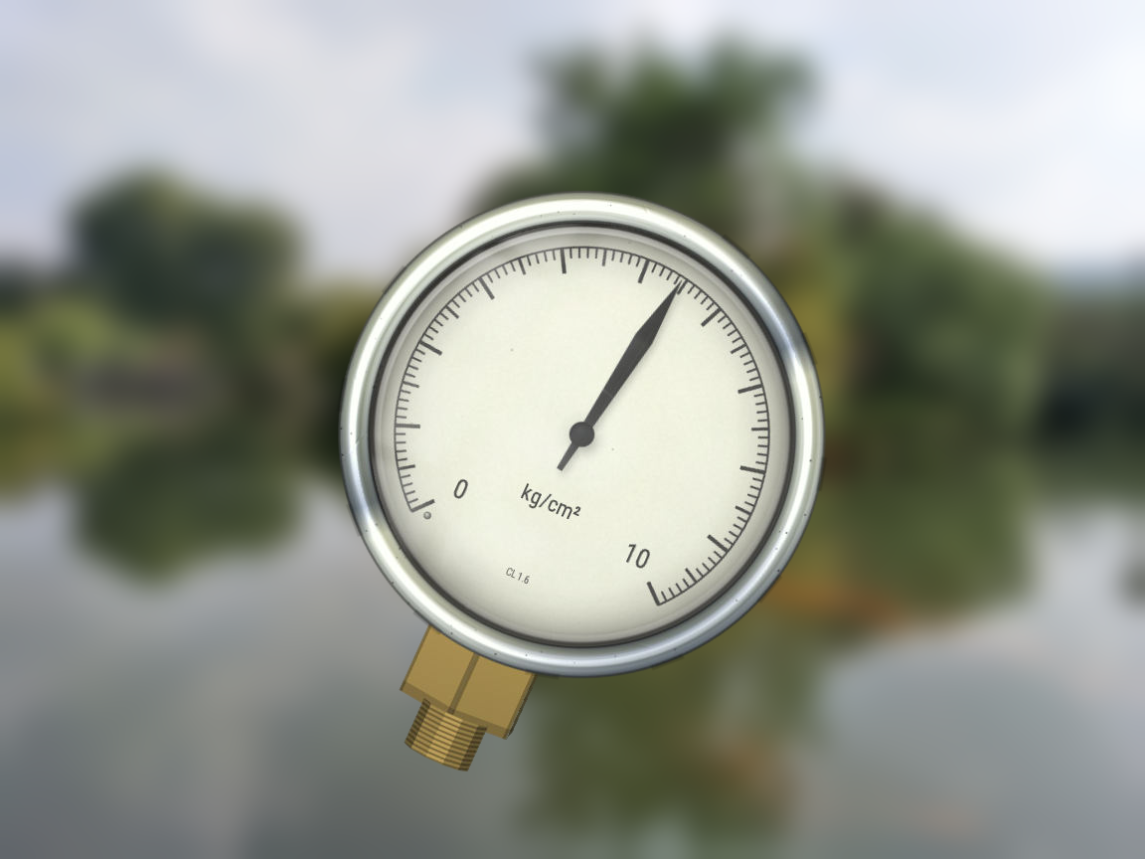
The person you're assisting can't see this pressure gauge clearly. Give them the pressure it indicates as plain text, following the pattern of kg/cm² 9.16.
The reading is kg/cm² 5.45
